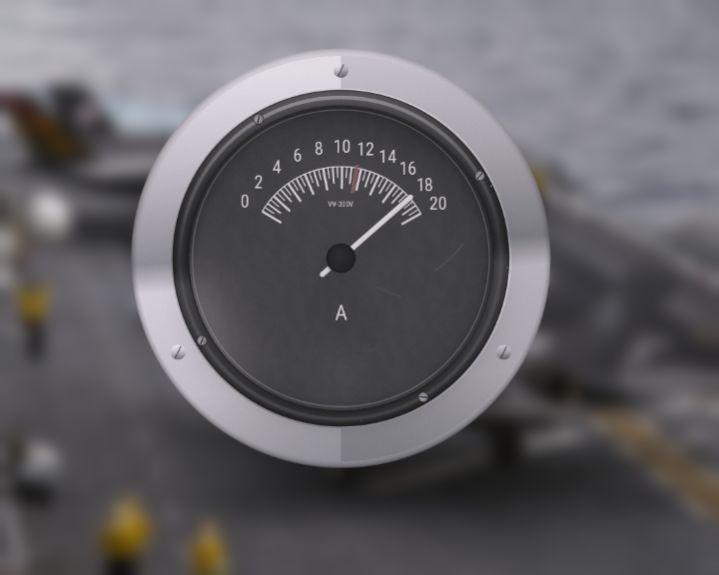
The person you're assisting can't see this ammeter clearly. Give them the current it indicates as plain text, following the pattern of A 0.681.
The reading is A 18
